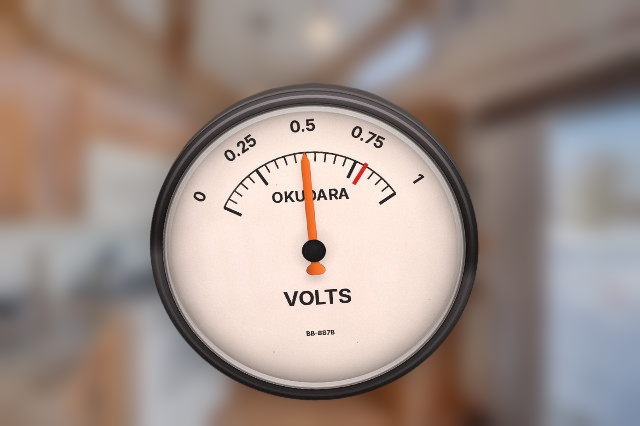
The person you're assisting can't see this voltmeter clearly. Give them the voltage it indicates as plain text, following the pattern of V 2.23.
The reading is V 0.5
